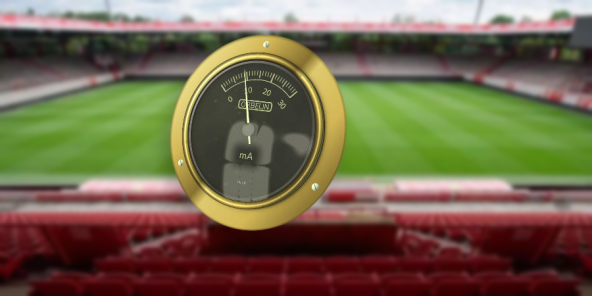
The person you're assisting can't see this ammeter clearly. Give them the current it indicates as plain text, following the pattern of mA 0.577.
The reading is mA 10
